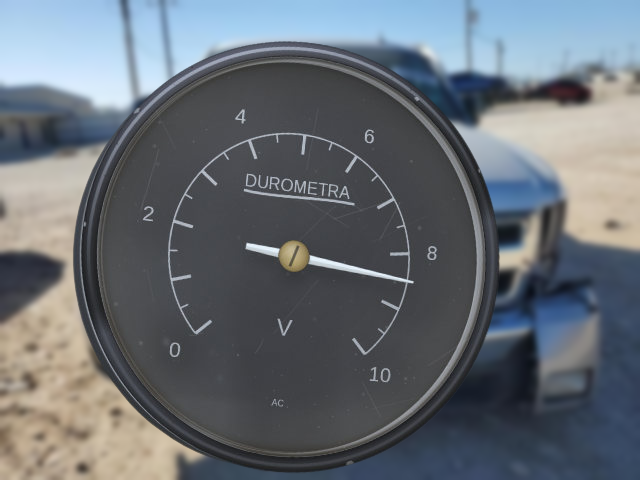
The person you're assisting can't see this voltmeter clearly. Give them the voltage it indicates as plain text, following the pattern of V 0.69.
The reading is V 8.5
